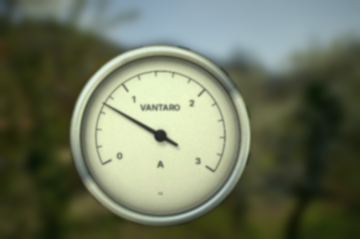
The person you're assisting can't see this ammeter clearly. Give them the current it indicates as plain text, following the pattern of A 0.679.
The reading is A 0.7
